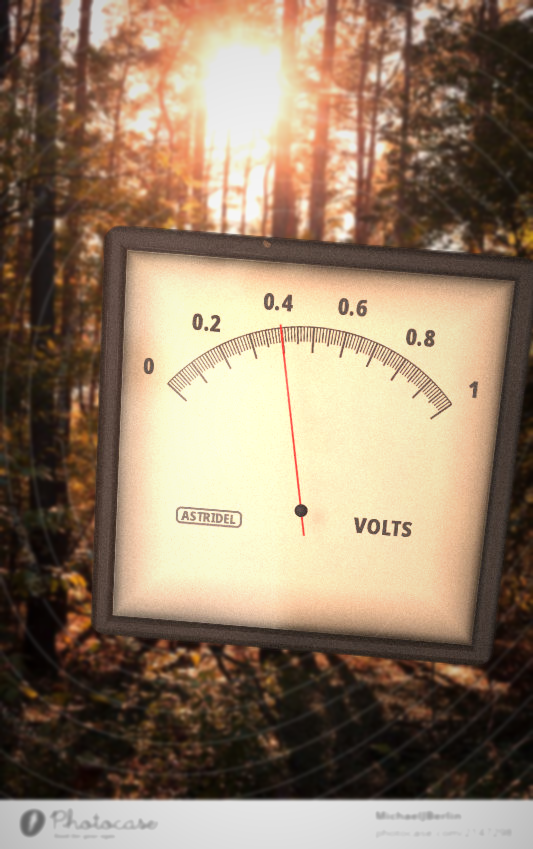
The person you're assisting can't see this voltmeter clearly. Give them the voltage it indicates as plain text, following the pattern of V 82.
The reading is V 0.4
